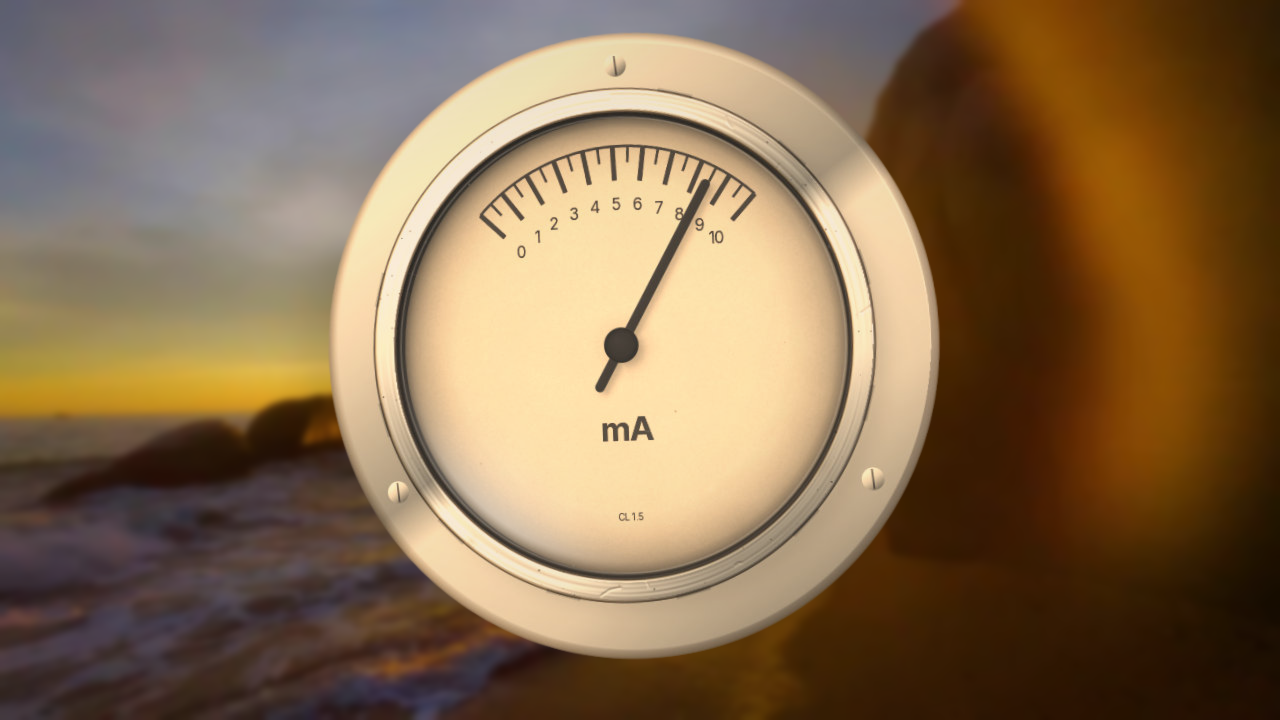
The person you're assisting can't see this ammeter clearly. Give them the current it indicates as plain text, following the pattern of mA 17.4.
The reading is mA 8.5
